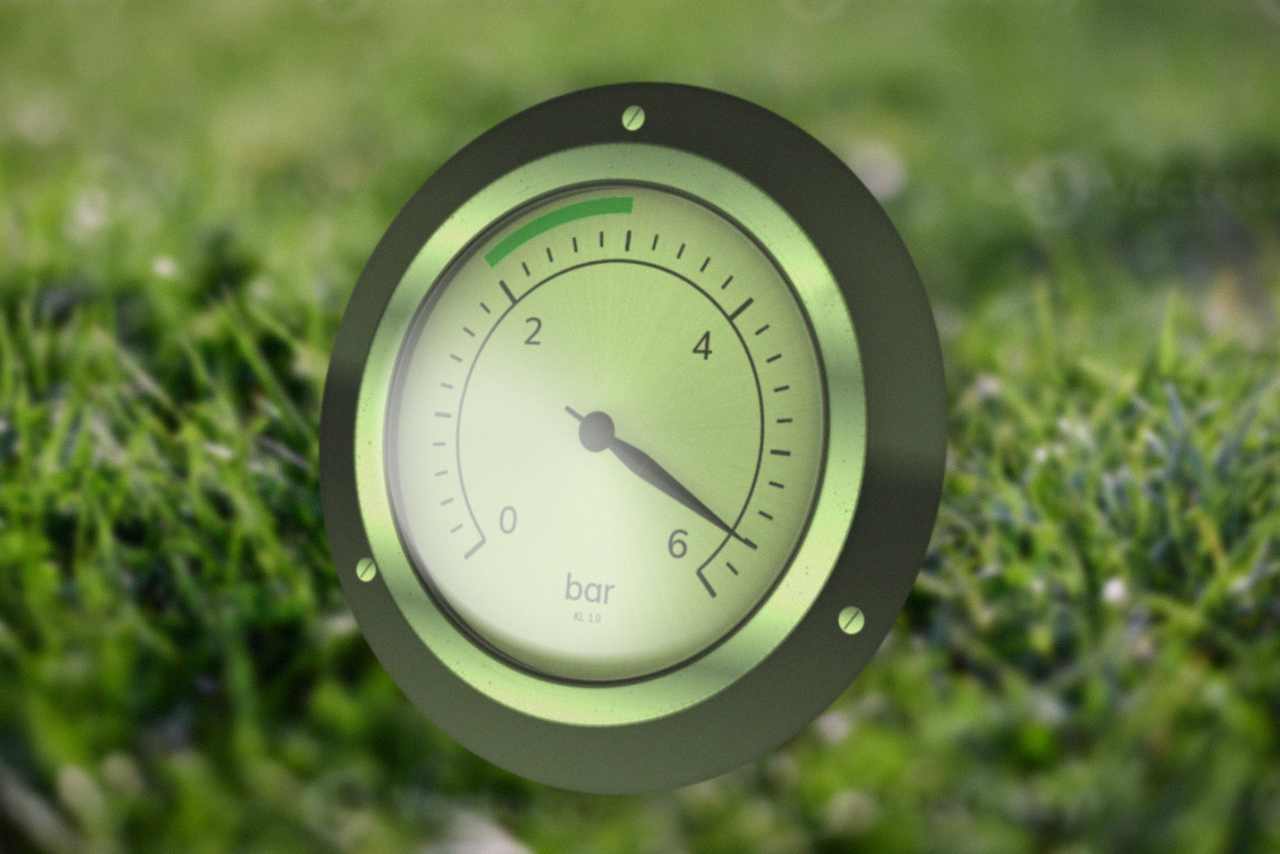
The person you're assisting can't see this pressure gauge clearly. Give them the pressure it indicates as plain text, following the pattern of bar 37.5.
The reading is bar 5.6
